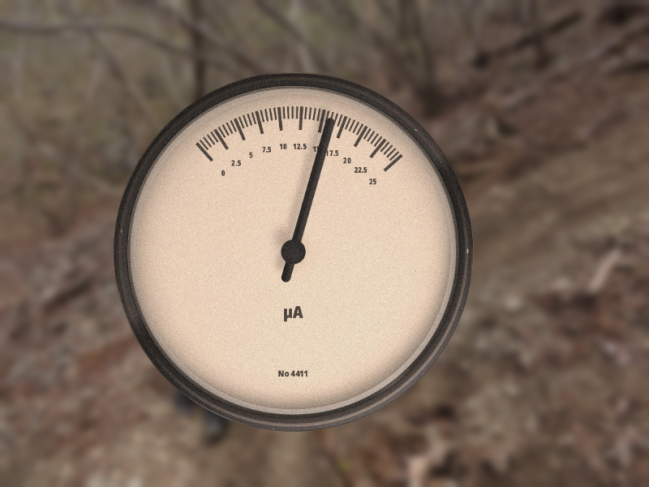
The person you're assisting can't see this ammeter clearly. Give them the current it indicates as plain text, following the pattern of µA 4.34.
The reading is µA 16
